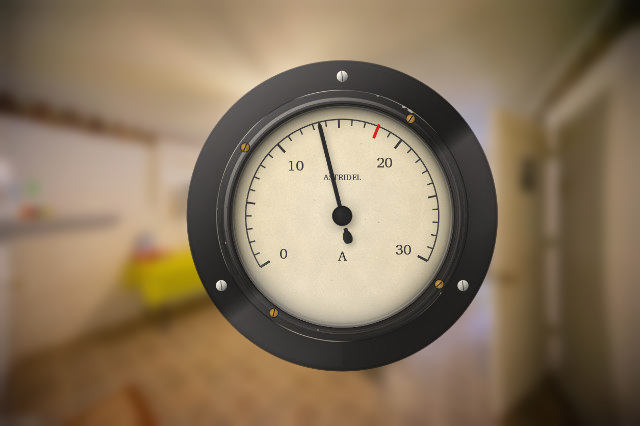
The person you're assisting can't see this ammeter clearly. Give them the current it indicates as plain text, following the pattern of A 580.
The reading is A 13.5
